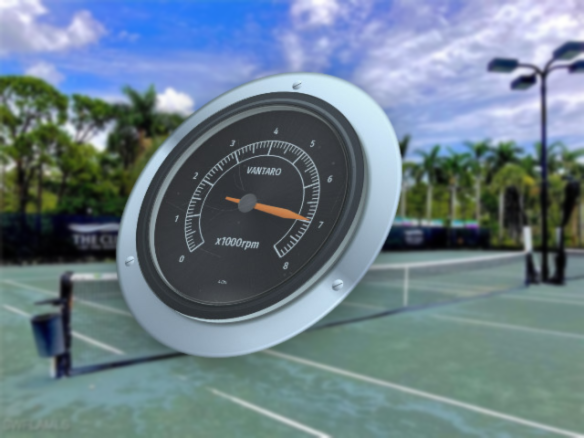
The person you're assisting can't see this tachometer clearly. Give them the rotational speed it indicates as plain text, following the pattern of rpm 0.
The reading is rpm 7000
